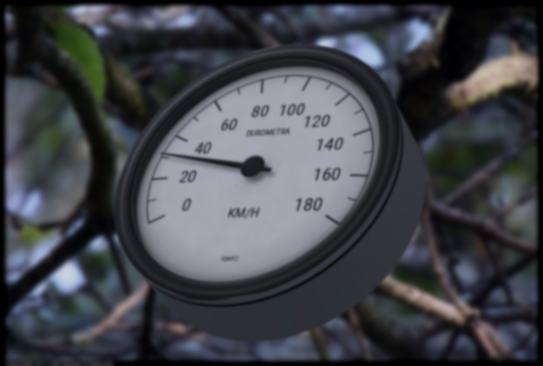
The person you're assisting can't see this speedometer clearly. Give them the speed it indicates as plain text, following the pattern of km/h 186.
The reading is km/h 30
